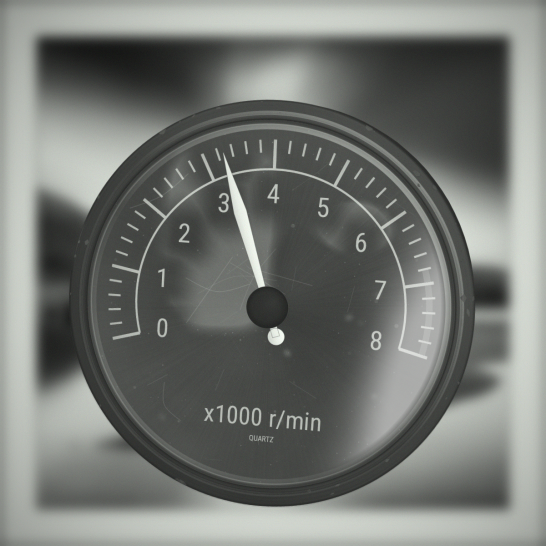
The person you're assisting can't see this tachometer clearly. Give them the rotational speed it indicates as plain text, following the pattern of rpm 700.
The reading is rpm 3300
